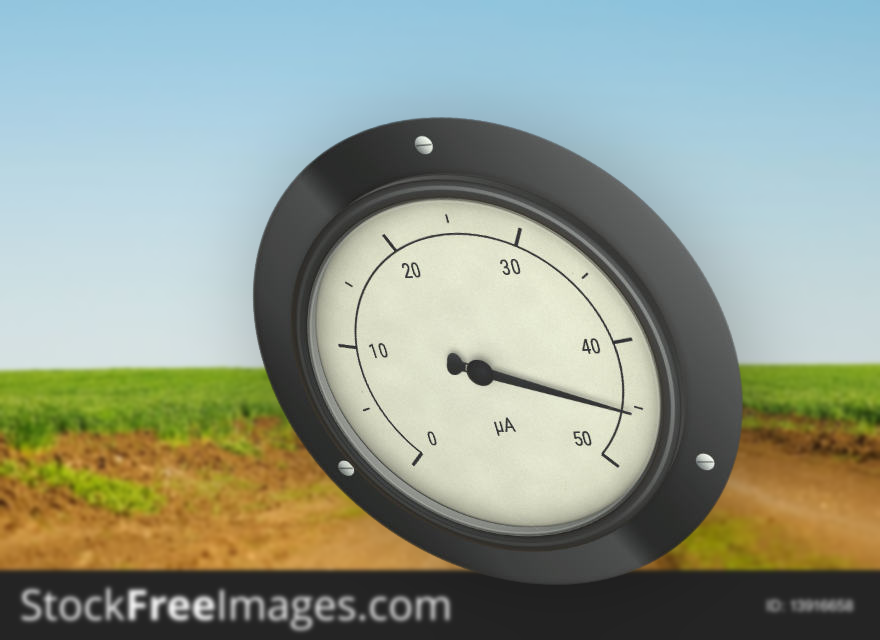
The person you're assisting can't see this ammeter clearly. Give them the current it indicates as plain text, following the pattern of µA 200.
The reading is µA 45
